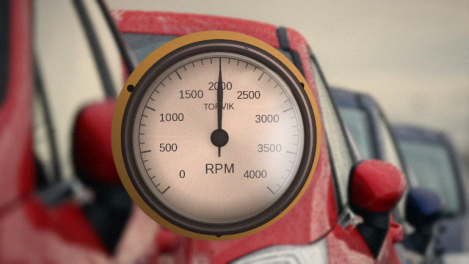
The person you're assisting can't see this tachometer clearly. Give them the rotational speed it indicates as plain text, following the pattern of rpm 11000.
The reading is rpm 2000
